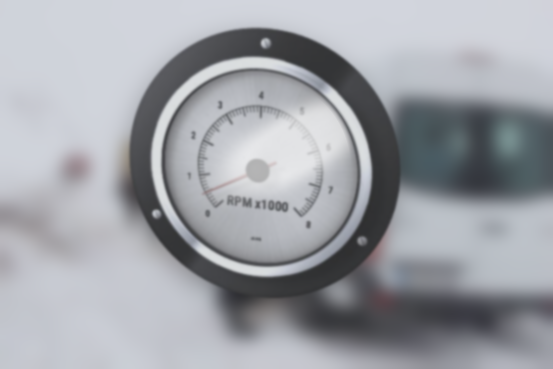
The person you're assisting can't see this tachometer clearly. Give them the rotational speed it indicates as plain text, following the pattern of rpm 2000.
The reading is rpm 500
